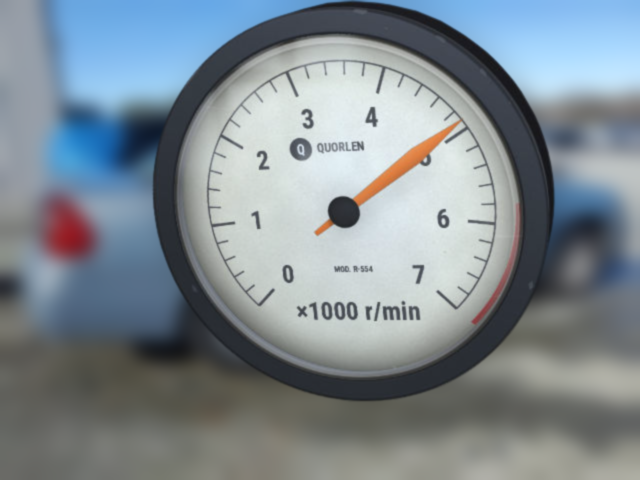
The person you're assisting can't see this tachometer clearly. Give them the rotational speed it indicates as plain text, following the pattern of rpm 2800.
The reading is rpm 4900
